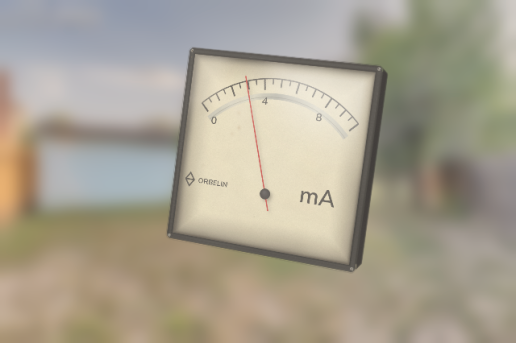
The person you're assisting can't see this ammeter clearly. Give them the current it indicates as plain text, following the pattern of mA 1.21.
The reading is mA 3
